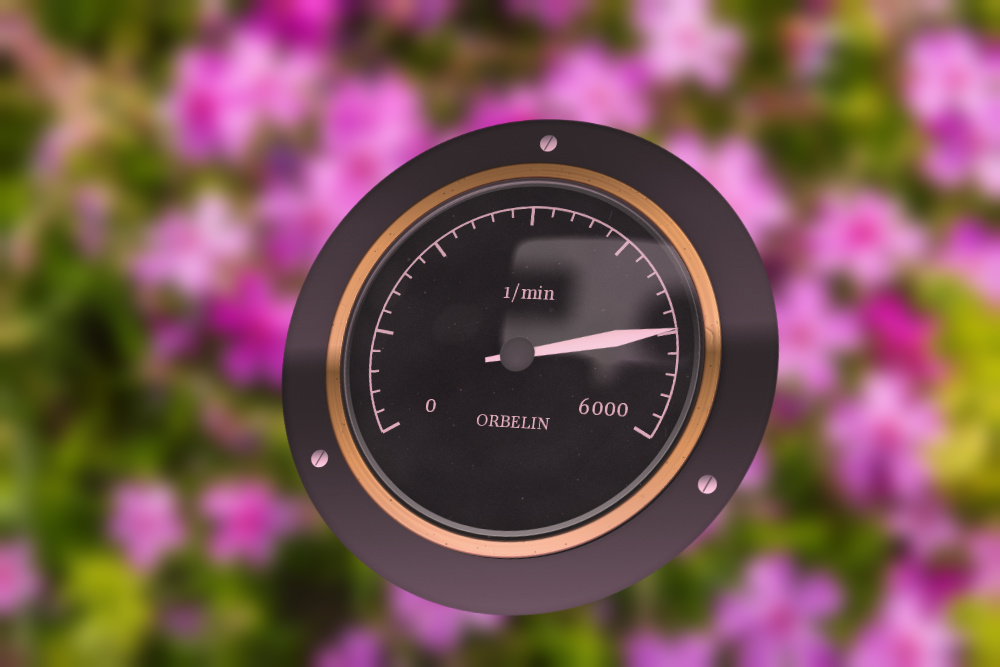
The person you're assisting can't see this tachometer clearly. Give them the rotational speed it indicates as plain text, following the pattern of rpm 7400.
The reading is rpm 5000
